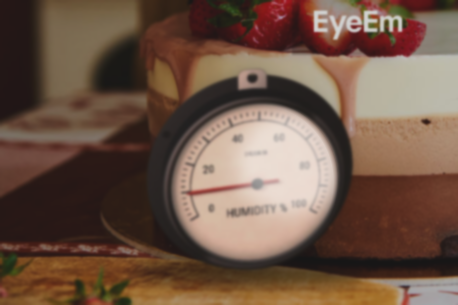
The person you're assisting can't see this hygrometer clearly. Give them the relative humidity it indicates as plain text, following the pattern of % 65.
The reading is % 10
